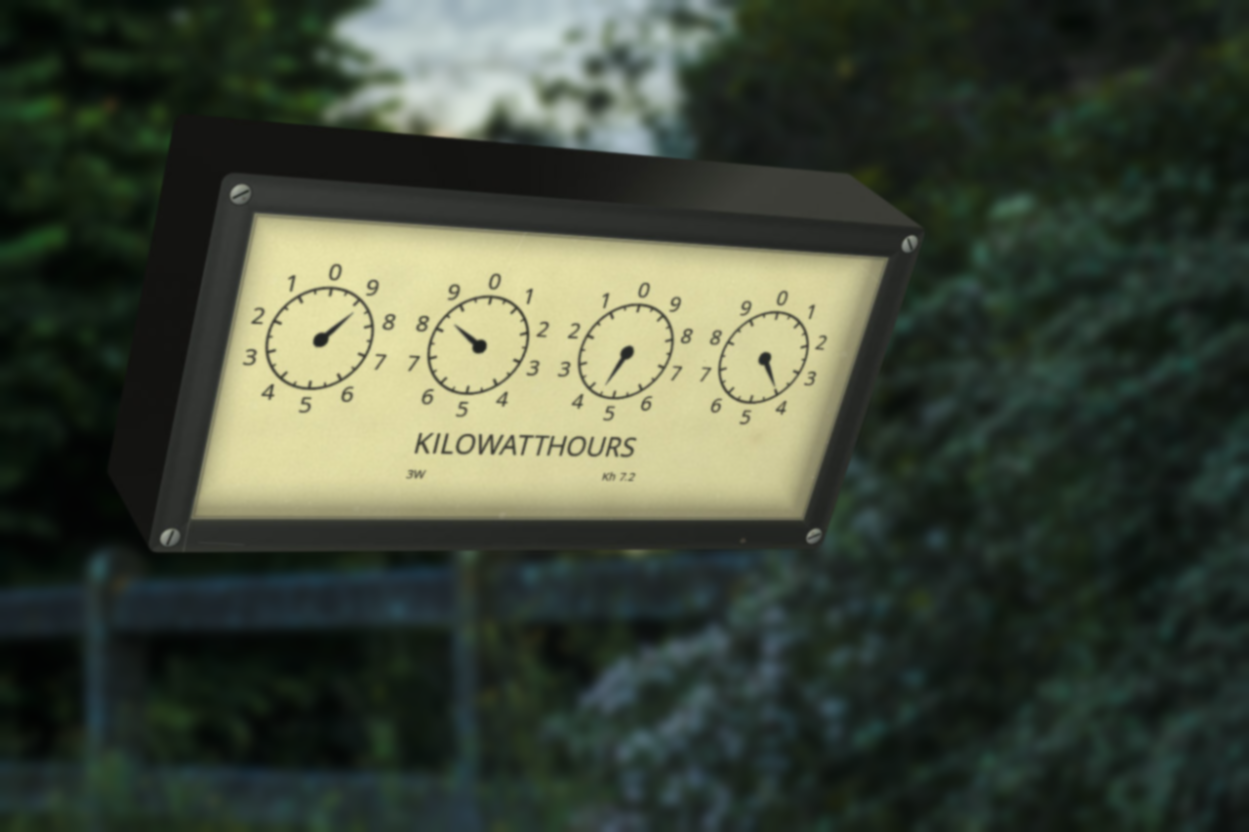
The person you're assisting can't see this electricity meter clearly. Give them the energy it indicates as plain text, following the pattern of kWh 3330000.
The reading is kWh 8844
